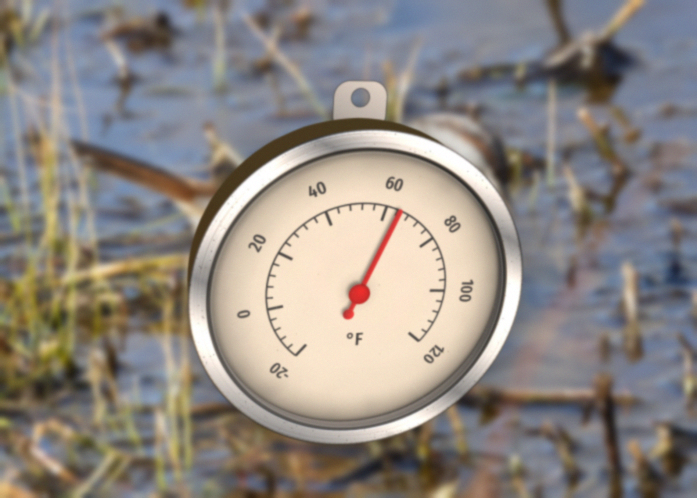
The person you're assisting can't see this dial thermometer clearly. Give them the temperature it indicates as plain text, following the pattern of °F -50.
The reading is °F 64
